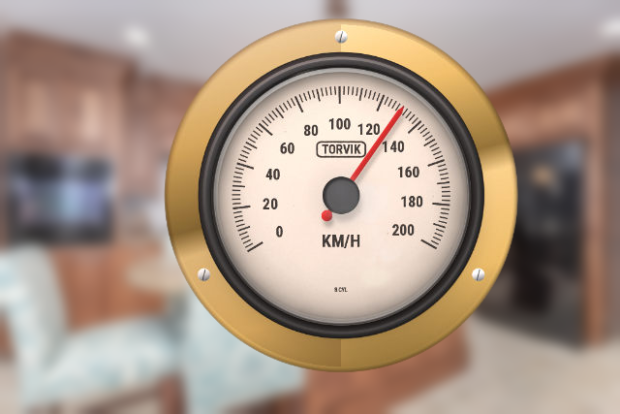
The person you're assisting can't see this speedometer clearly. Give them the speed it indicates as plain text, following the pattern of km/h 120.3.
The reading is km/h 130
